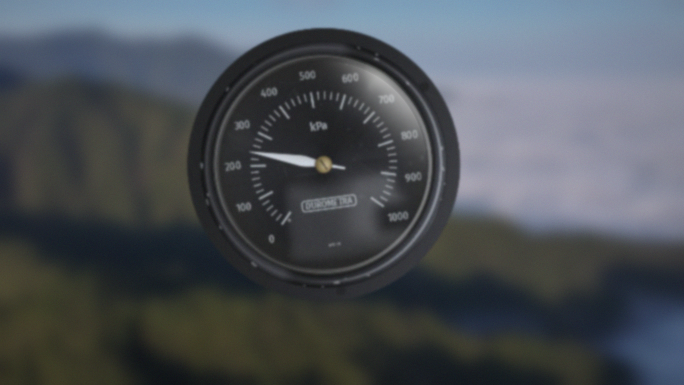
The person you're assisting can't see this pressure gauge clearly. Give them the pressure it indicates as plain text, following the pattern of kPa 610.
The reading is kPa 240
